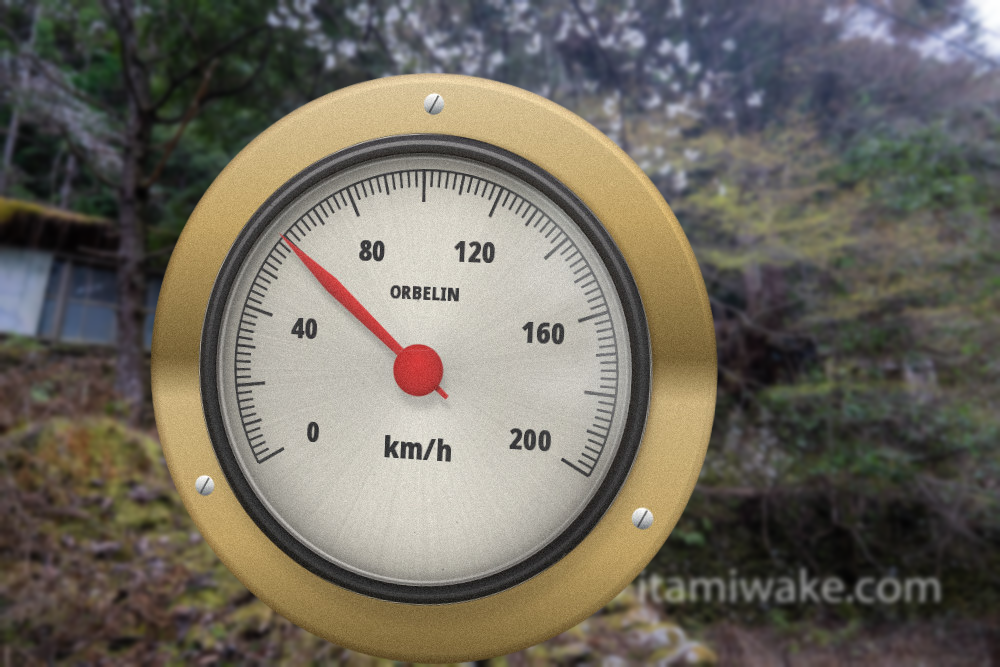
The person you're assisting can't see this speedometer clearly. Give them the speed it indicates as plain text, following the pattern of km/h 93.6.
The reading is km/h 60
